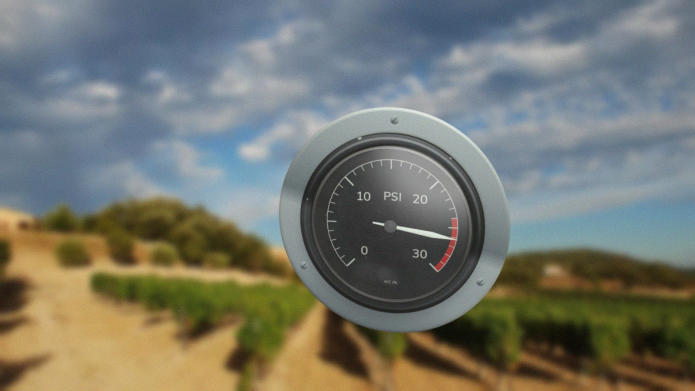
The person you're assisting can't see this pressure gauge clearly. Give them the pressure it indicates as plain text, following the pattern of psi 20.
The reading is psi 26
